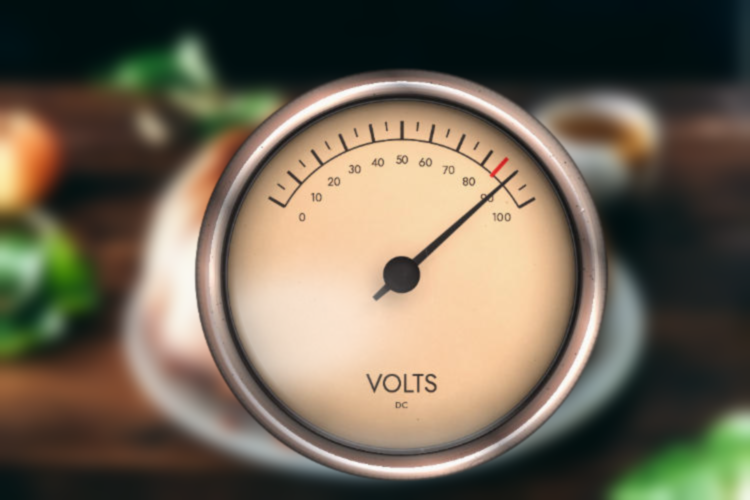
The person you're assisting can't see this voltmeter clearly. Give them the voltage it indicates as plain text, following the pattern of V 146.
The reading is V 90
